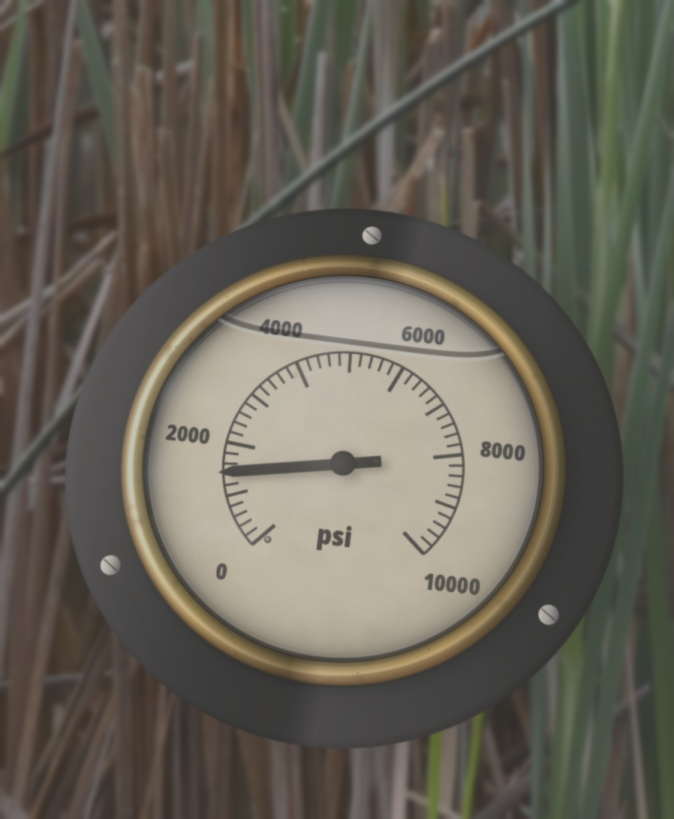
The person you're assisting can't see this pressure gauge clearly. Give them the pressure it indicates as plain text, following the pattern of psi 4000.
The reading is psi 1400
